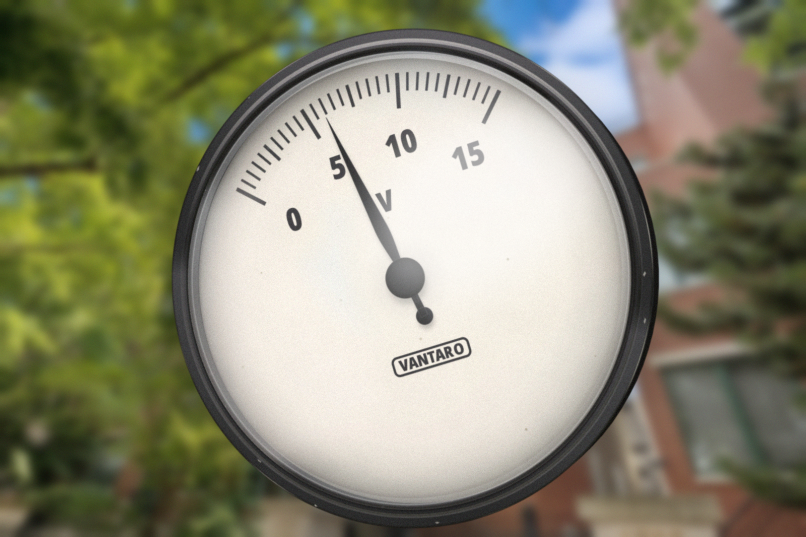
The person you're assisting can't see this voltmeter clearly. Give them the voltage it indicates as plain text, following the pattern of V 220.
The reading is V 6
